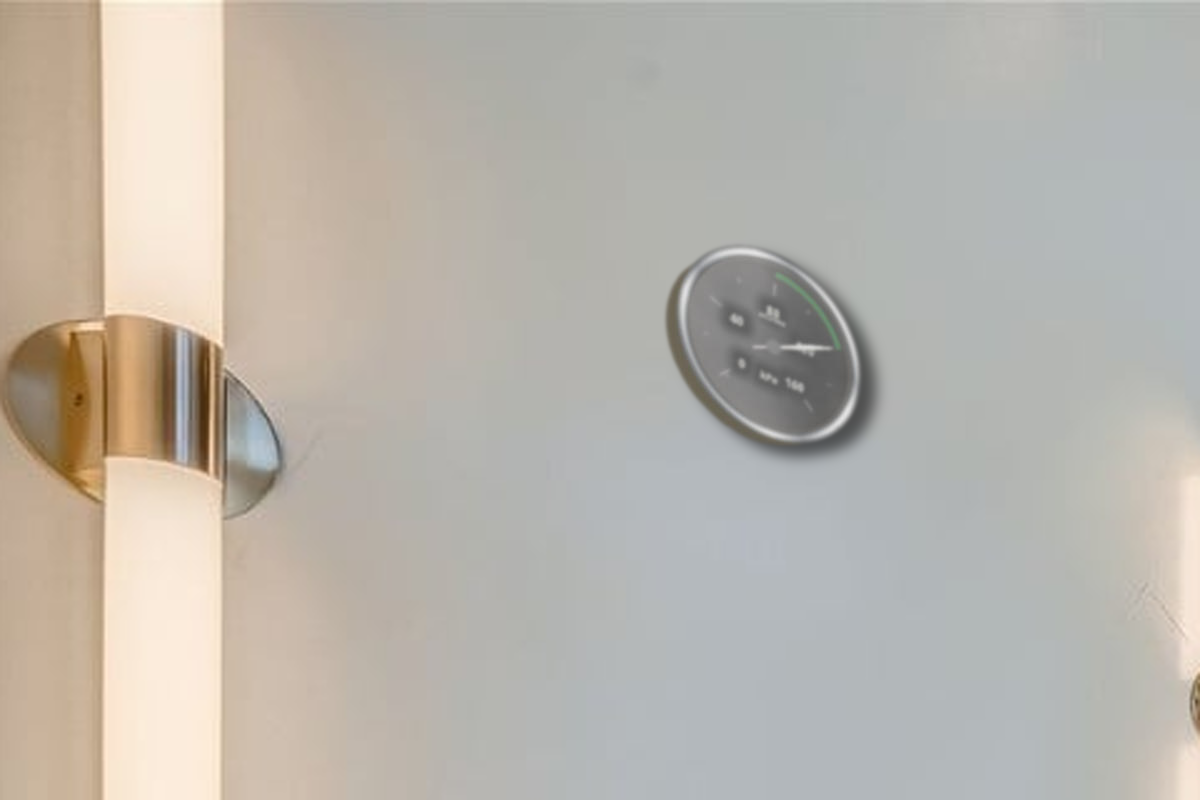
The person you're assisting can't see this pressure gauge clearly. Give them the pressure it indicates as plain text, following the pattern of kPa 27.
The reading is kPa 120
